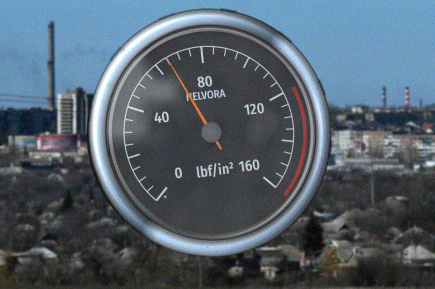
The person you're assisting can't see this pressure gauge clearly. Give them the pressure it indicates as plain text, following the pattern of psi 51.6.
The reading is psi 65
